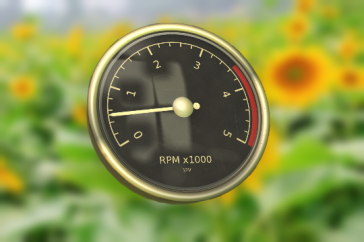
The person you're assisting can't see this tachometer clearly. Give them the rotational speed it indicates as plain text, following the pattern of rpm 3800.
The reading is rpm 500
